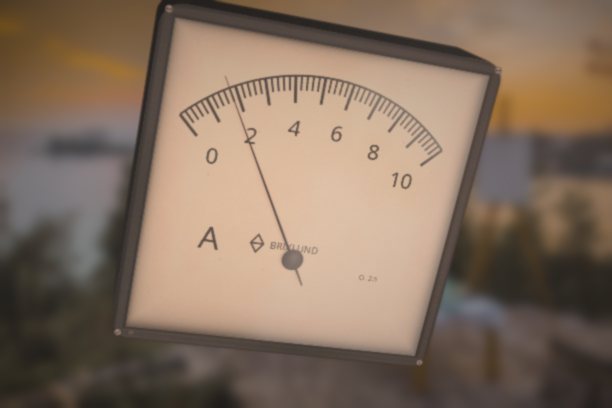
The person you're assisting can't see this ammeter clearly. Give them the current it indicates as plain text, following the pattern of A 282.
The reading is A 1.8
